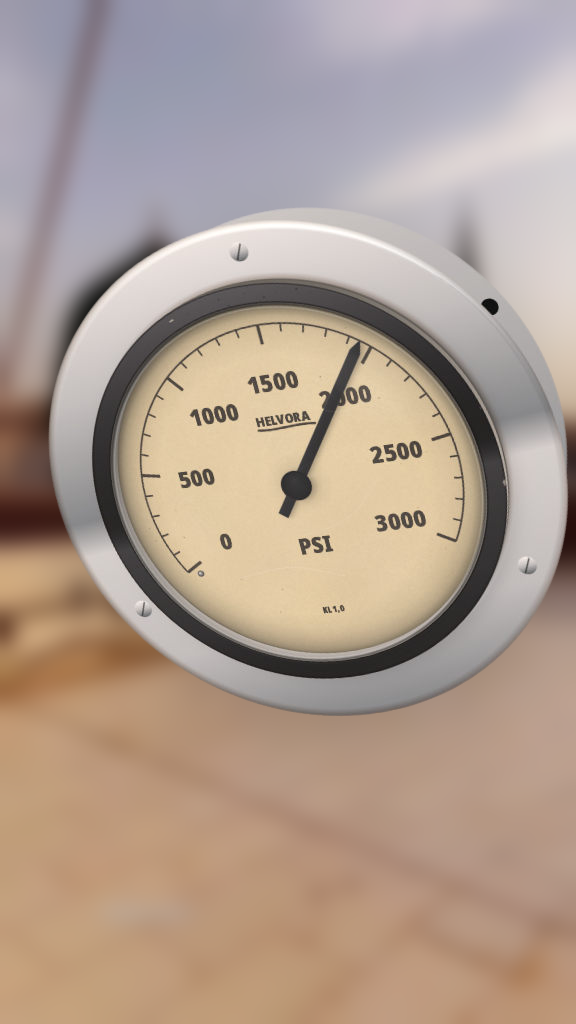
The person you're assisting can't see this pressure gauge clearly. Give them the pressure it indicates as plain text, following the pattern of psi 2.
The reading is psi 1950
